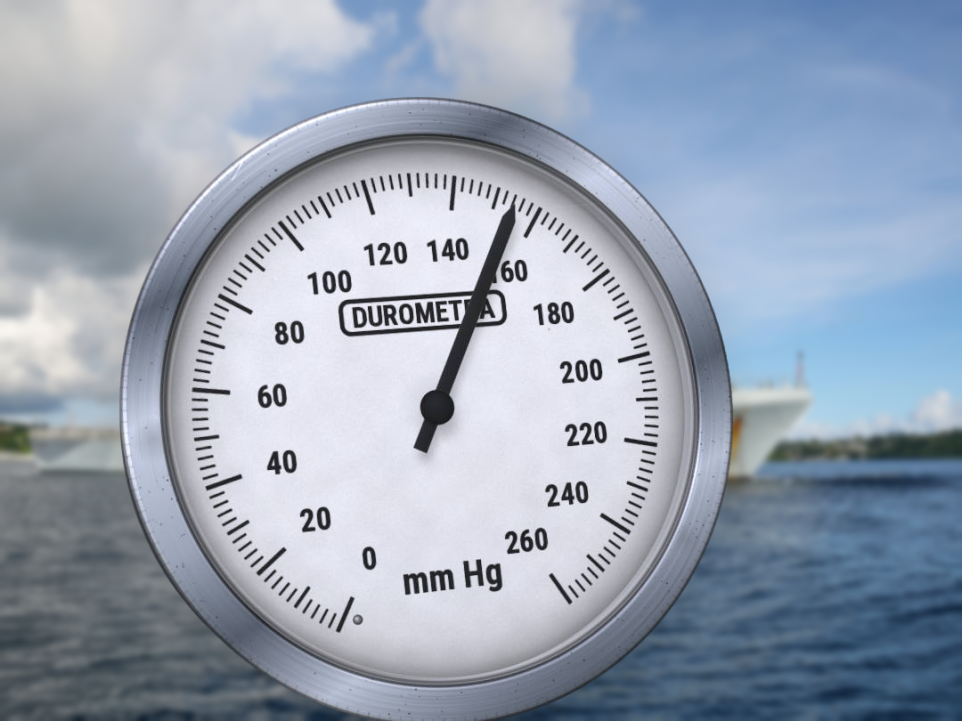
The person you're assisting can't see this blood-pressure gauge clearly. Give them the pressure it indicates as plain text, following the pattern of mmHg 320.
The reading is mmHg 154
